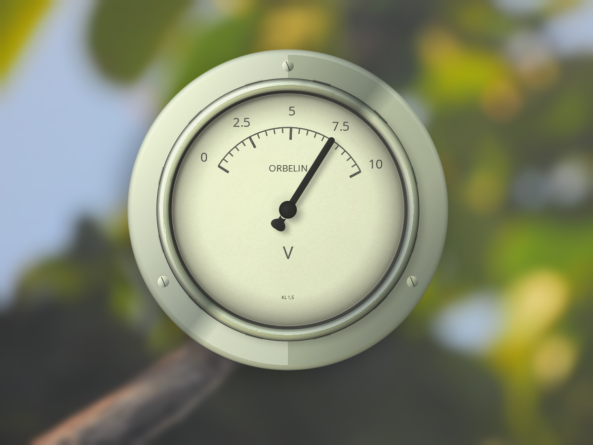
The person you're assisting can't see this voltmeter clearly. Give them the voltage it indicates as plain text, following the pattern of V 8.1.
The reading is V 7.5
